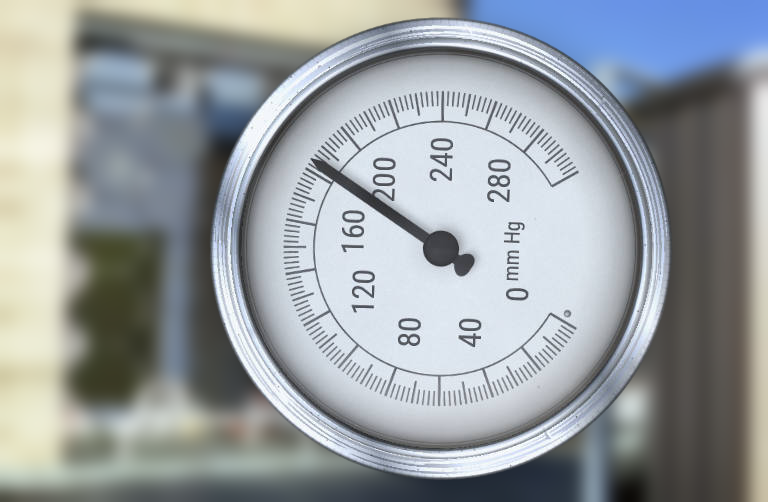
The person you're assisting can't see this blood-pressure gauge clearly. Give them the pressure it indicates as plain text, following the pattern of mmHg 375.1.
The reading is mmHg 184
